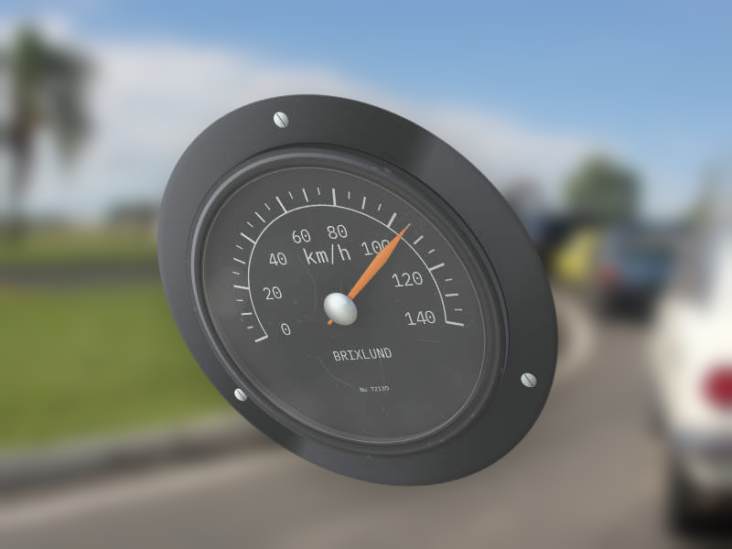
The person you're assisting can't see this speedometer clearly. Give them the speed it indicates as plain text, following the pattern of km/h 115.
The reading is km/h 105
